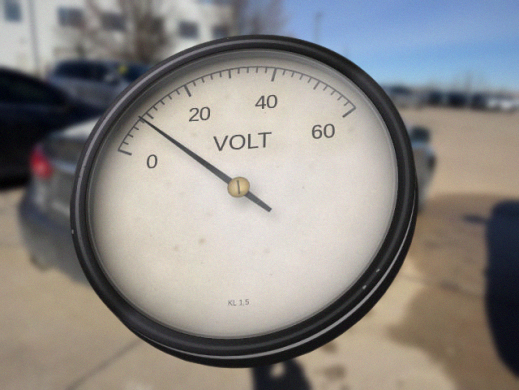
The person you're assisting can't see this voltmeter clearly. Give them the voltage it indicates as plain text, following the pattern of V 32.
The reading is V 8
